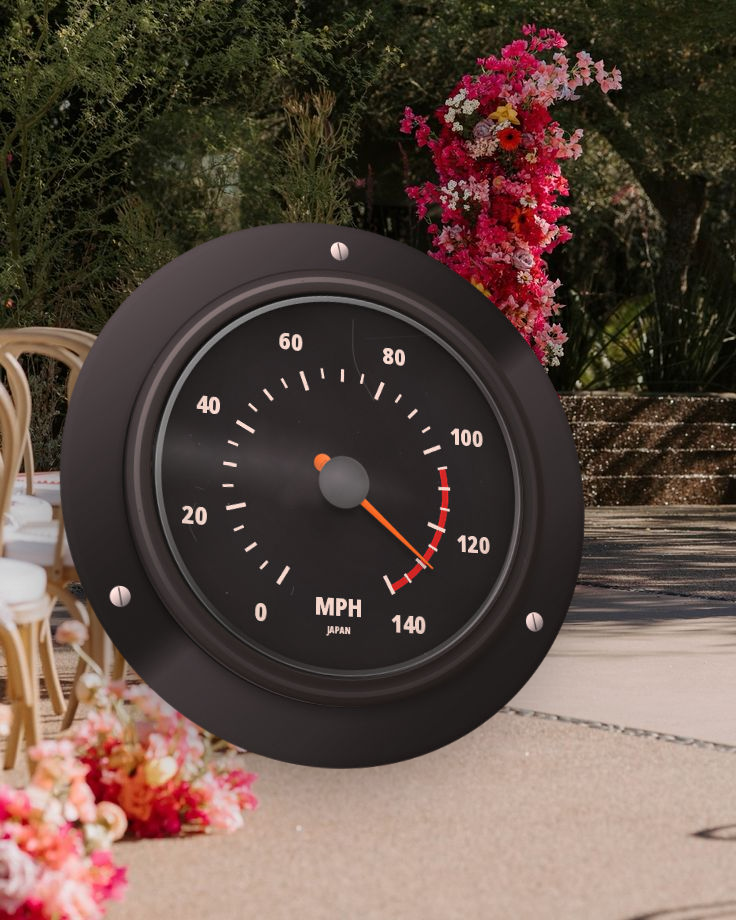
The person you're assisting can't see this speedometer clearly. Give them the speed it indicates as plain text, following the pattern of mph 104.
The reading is mph 130
